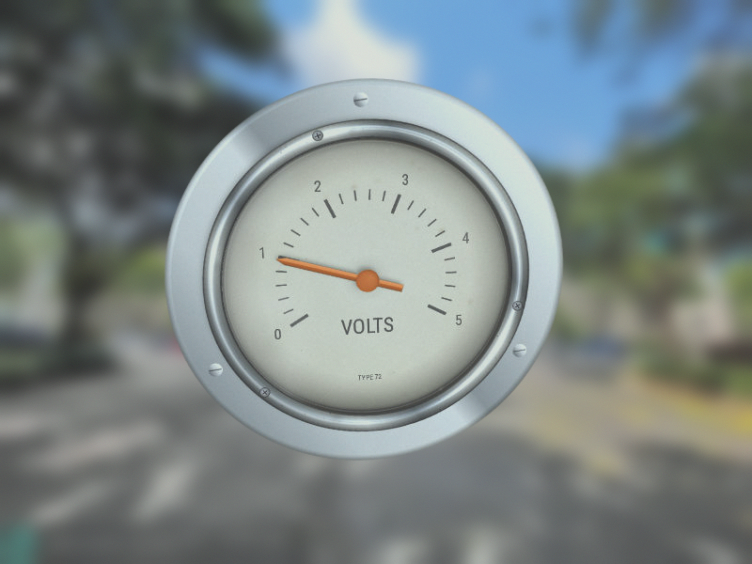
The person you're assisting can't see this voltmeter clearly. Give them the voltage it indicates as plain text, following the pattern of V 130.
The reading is V 1
